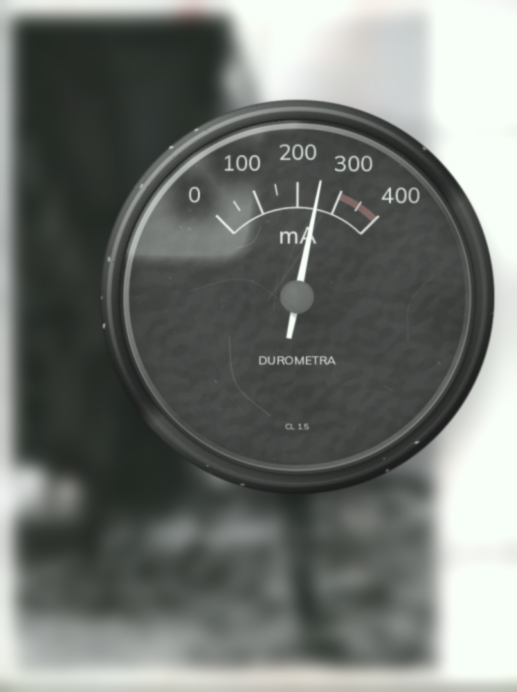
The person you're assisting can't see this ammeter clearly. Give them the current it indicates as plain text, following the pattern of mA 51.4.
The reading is mA 250
